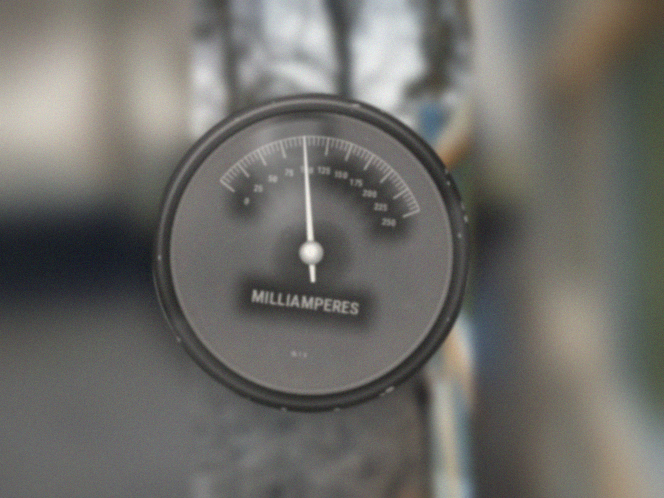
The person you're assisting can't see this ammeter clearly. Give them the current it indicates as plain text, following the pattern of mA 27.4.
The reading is mA 100
